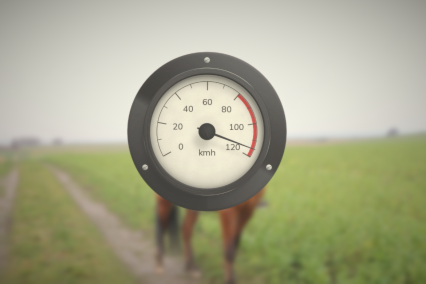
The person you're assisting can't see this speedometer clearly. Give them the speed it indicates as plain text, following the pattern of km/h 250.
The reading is km/h 115
